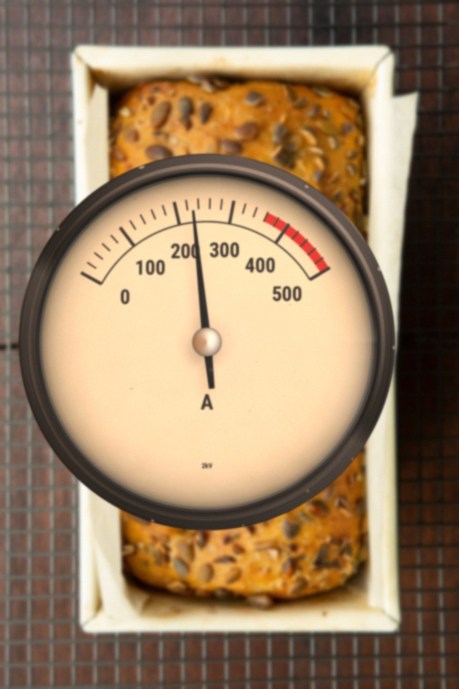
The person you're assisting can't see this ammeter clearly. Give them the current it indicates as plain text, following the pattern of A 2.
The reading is A 230
